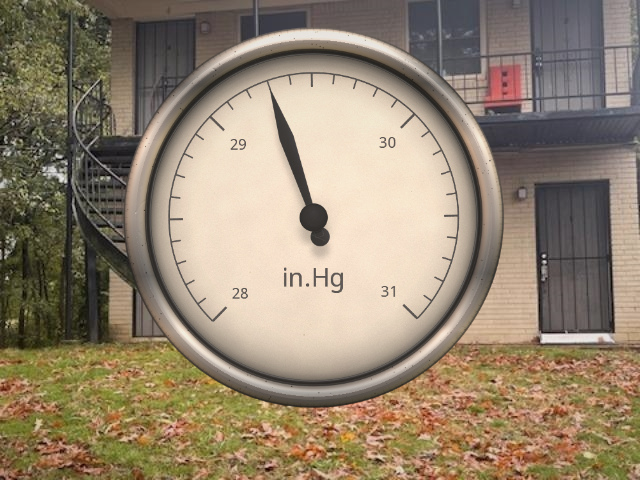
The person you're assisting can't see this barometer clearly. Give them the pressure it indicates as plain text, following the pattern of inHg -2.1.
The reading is inHg 29.3
